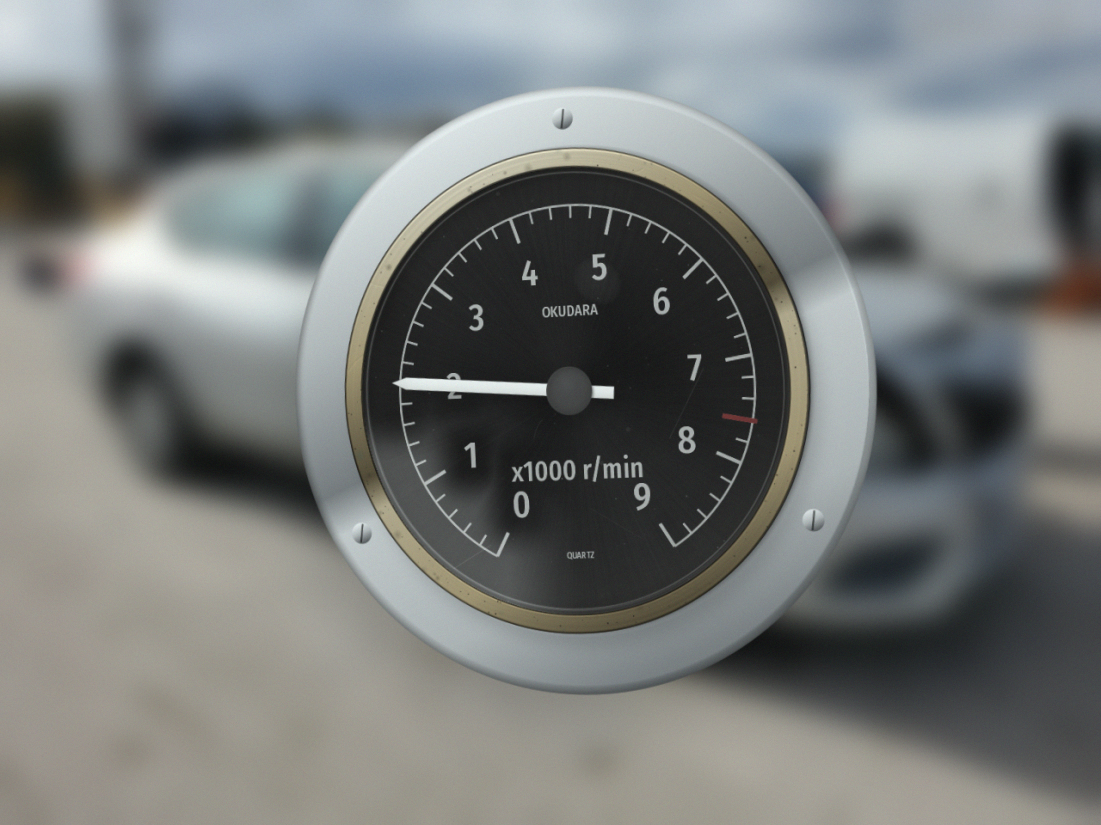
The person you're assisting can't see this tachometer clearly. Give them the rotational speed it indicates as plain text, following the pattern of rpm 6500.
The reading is rpm 2000
